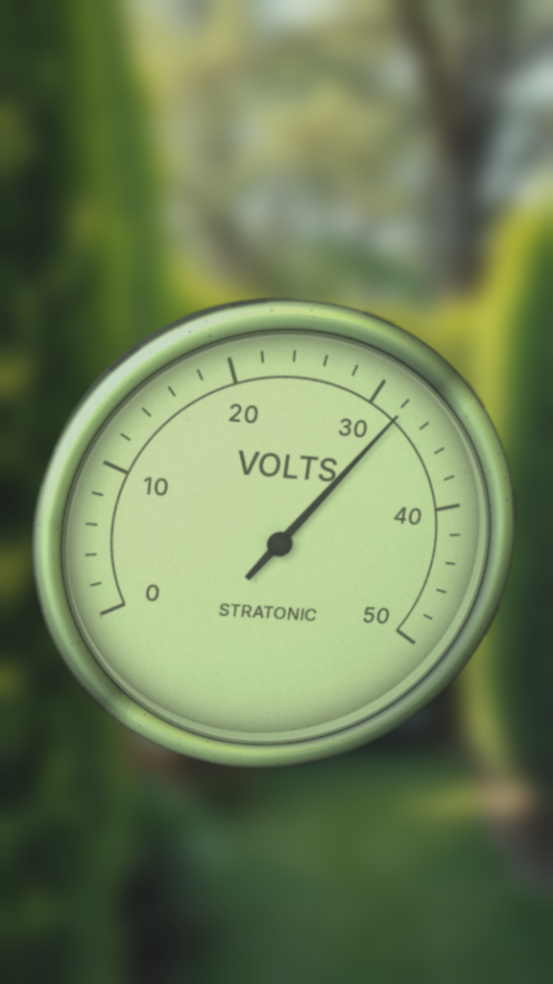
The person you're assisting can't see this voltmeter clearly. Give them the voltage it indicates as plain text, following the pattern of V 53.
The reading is V 32
